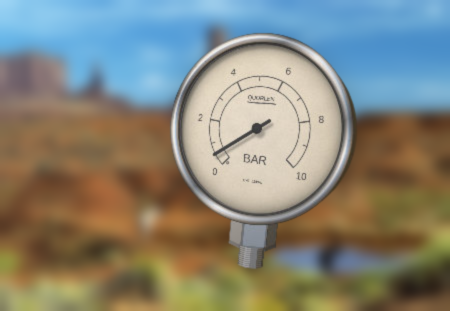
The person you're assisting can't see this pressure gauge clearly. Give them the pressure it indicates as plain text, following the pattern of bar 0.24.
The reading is bar 0.5
